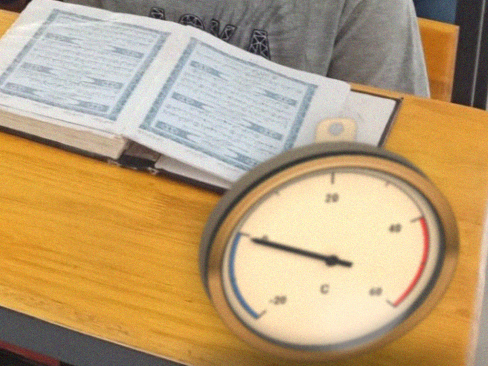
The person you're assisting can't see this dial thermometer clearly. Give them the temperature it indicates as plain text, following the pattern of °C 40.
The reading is °C 0
